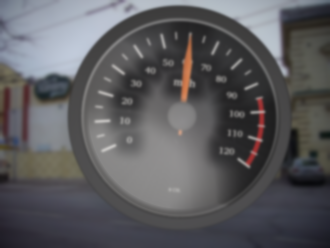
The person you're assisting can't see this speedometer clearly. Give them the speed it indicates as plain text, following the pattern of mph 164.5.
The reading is mph 60
